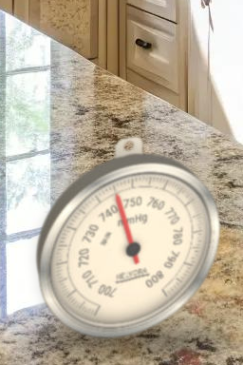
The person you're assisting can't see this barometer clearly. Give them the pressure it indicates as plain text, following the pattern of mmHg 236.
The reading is mmHg 745
